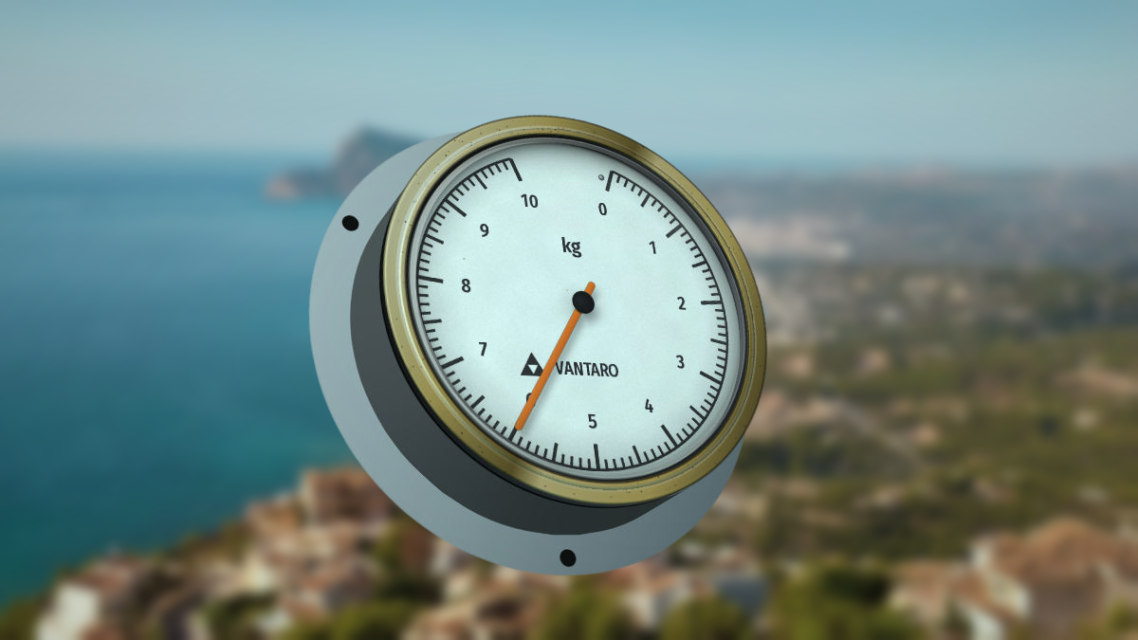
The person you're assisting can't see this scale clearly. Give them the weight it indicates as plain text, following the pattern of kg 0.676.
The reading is kg 6
